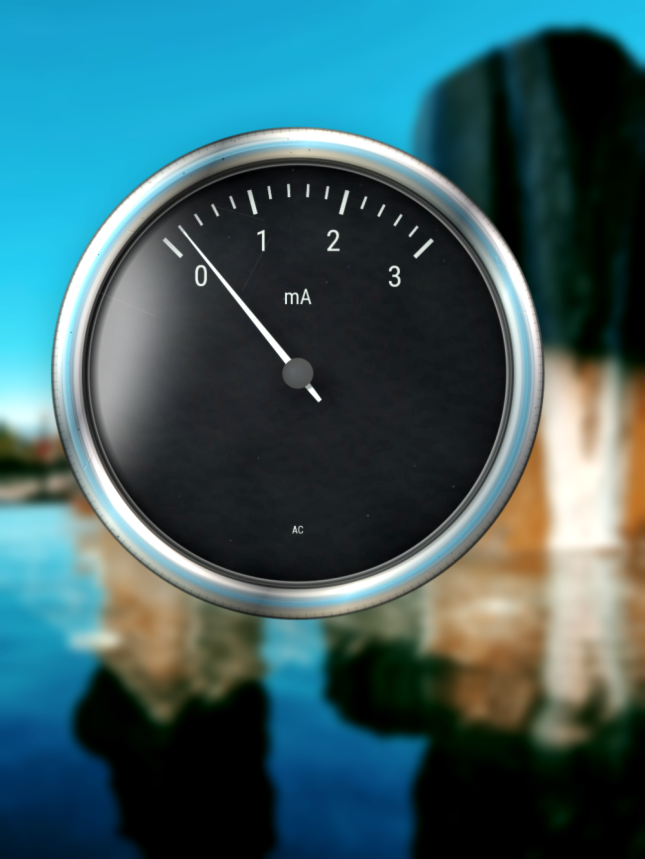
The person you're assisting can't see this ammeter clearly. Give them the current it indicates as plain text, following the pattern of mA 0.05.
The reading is mA 0.2
